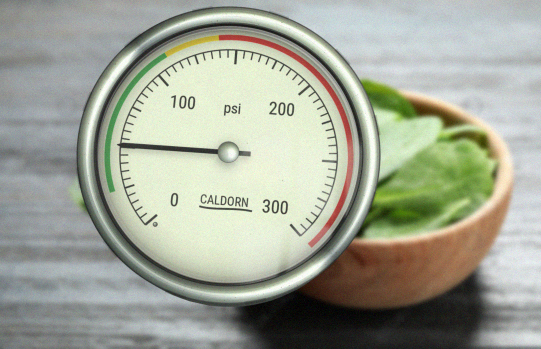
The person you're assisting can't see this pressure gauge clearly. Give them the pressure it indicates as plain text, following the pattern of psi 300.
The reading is psi 50
